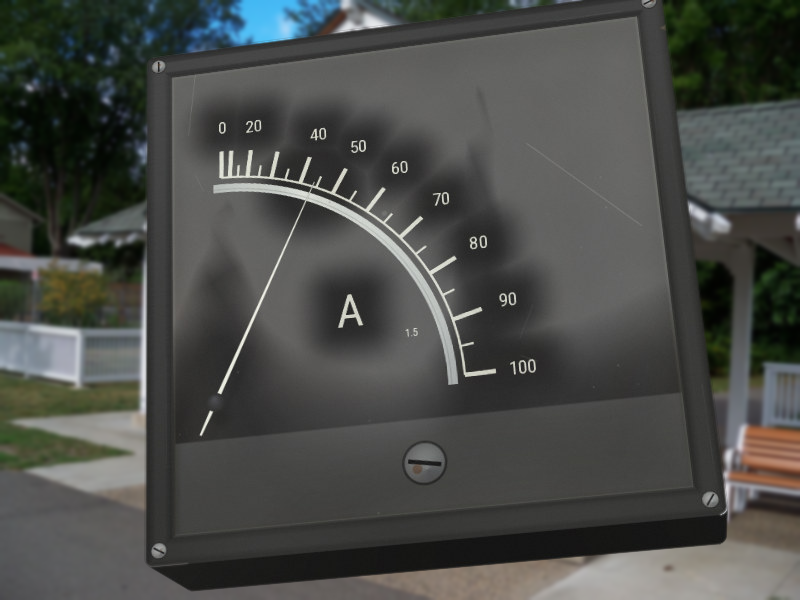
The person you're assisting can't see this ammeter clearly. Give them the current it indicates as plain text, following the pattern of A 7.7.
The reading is A 45
